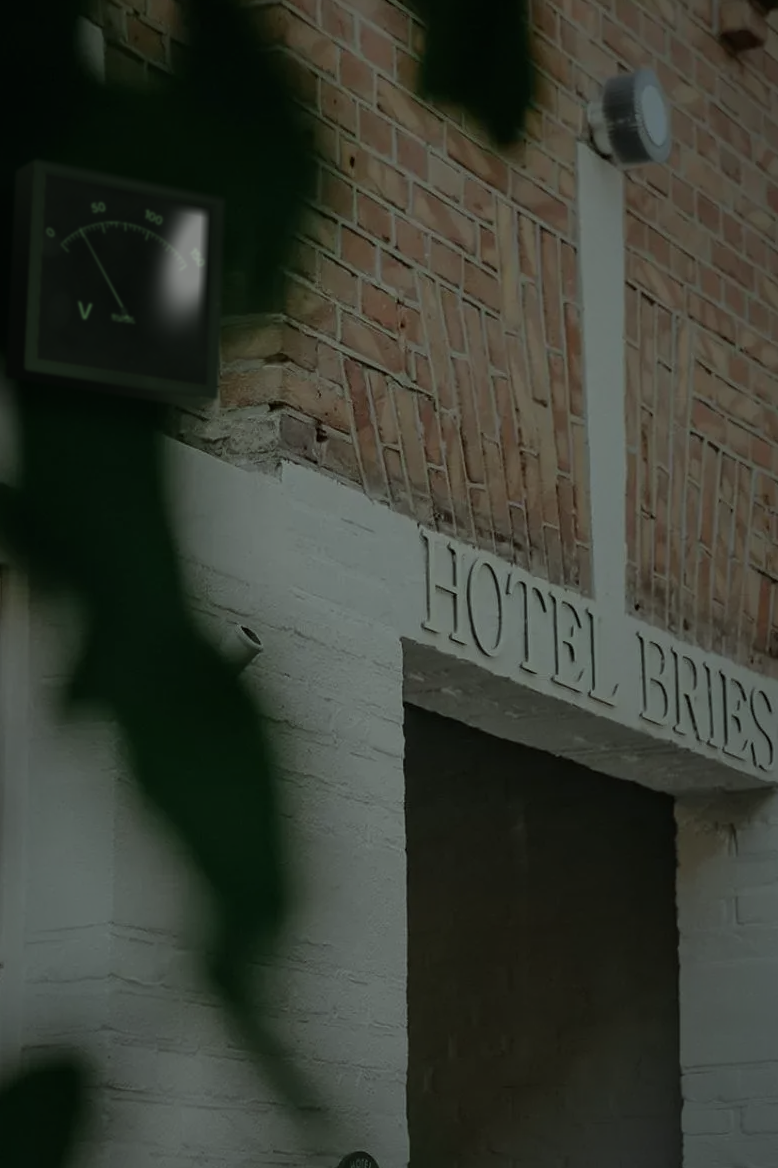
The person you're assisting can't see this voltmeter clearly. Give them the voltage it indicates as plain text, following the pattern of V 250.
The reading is V 25
